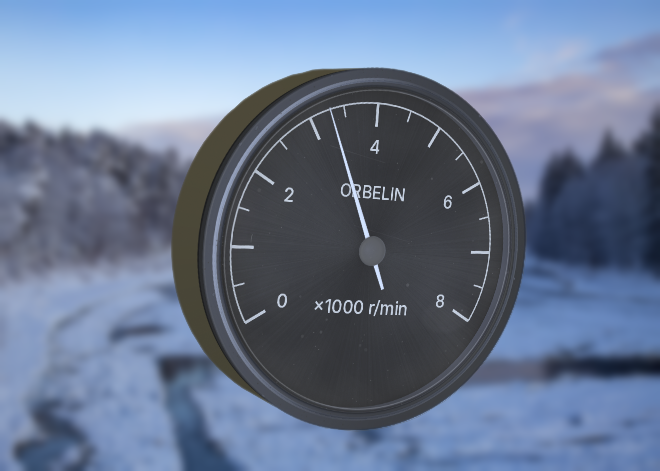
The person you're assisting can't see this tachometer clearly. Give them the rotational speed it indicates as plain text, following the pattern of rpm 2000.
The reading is rpm 3250
